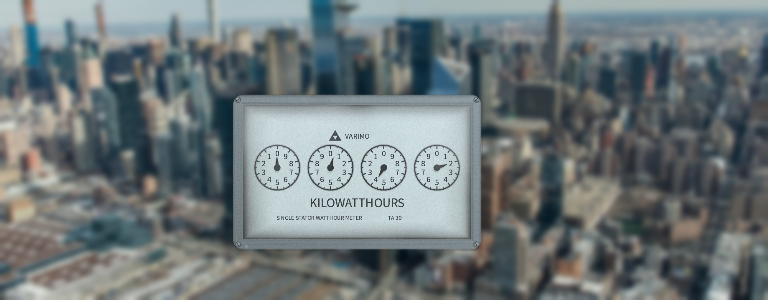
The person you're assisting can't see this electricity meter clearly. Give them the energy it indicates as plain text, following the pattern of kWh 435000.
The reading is kWh 42
